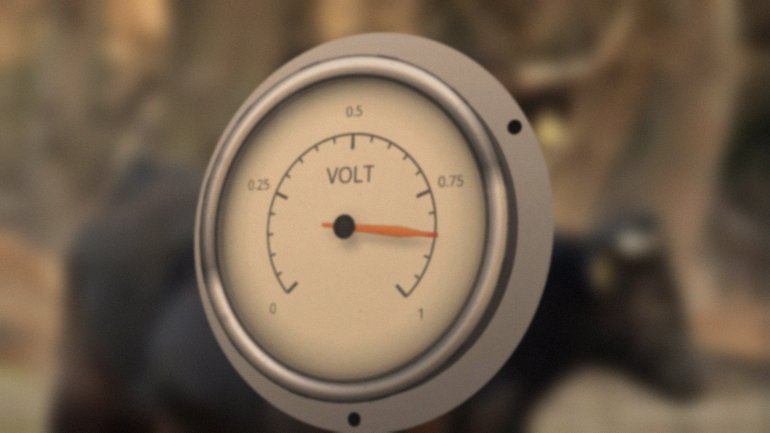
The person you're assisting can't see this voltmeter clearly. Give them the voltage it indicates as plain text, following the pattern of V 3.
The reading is V 0.85
